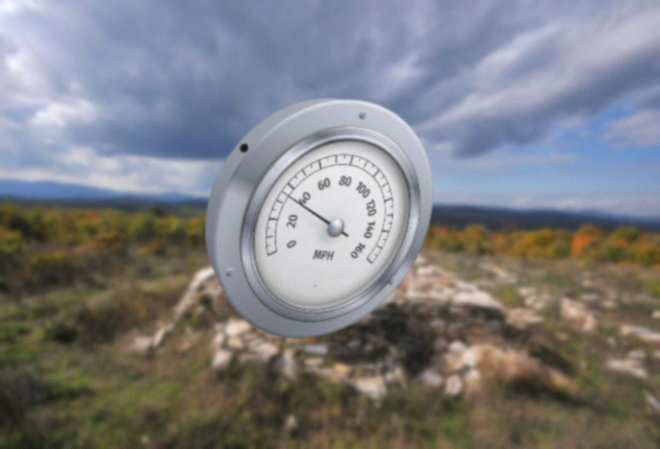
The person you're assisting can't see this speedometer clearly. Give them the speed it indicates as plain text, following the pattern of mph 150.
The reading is mph 35
